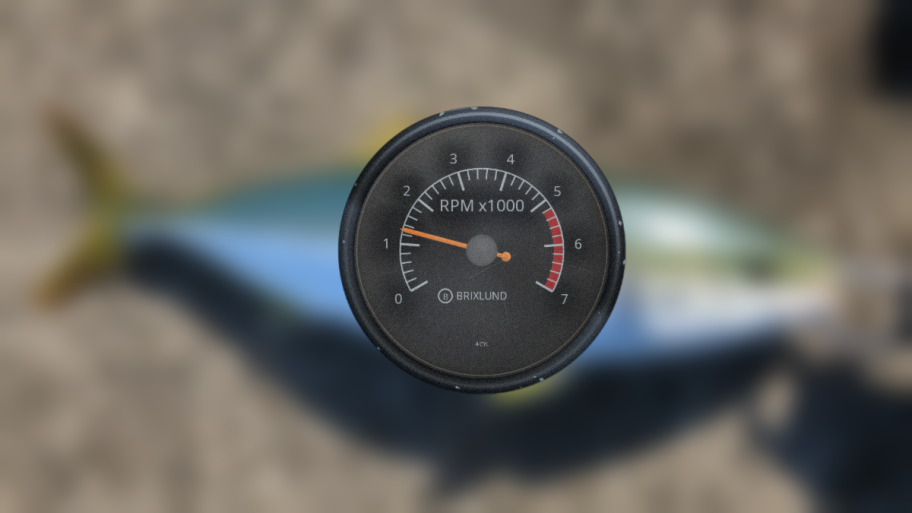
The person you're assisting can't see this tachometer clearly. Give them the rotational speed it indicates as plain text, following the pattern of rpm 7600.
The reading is rpm 1300
